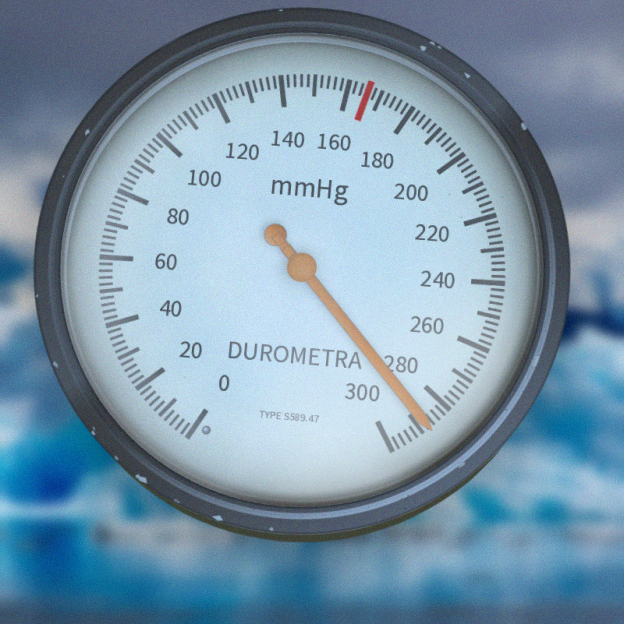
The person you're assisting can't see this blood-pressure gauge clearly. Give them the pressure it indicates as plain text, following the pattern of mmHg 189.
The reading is mmHg 288
